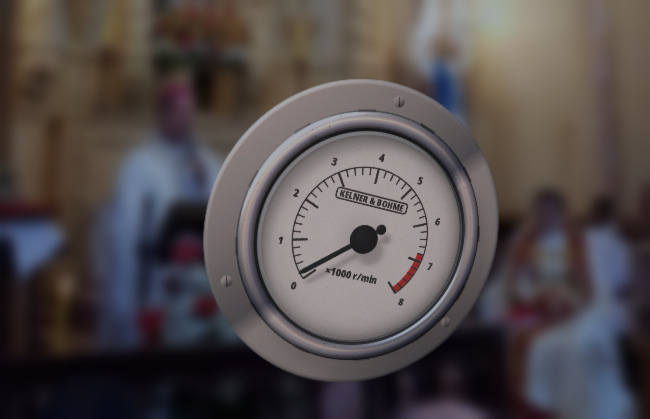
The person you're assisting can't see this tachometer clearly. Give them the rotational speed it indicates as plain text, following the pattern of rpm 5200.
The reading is rpm 200
